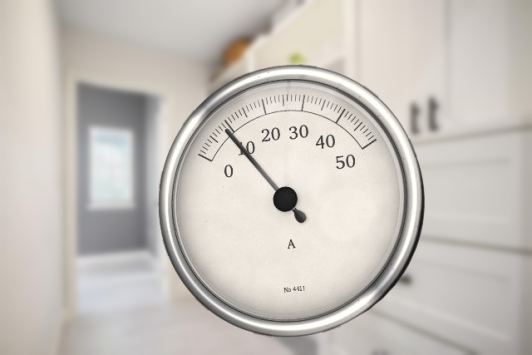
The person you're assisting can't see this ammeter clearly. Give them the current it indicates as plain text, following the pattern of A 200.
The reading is A 9
